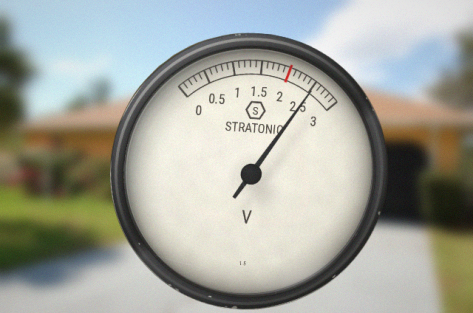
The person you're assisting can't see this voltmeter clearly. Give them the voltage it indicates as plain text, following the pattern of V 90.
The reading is V 2.5
